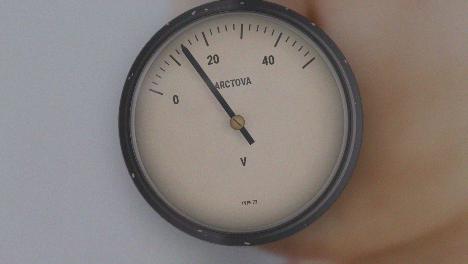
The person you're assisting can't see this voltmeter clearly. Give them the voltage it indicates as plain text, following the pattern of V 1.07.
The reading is V 14
